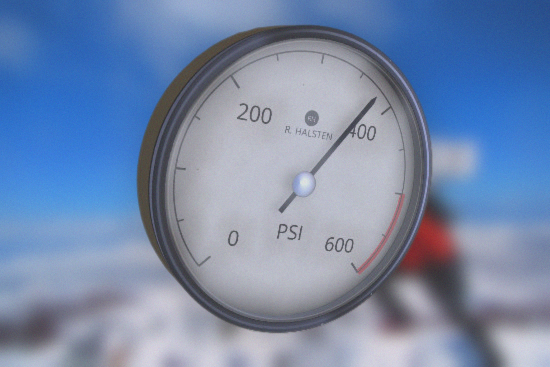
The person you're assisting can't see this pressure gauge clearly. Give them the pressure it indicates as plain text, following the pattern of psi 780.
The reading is psi 375
